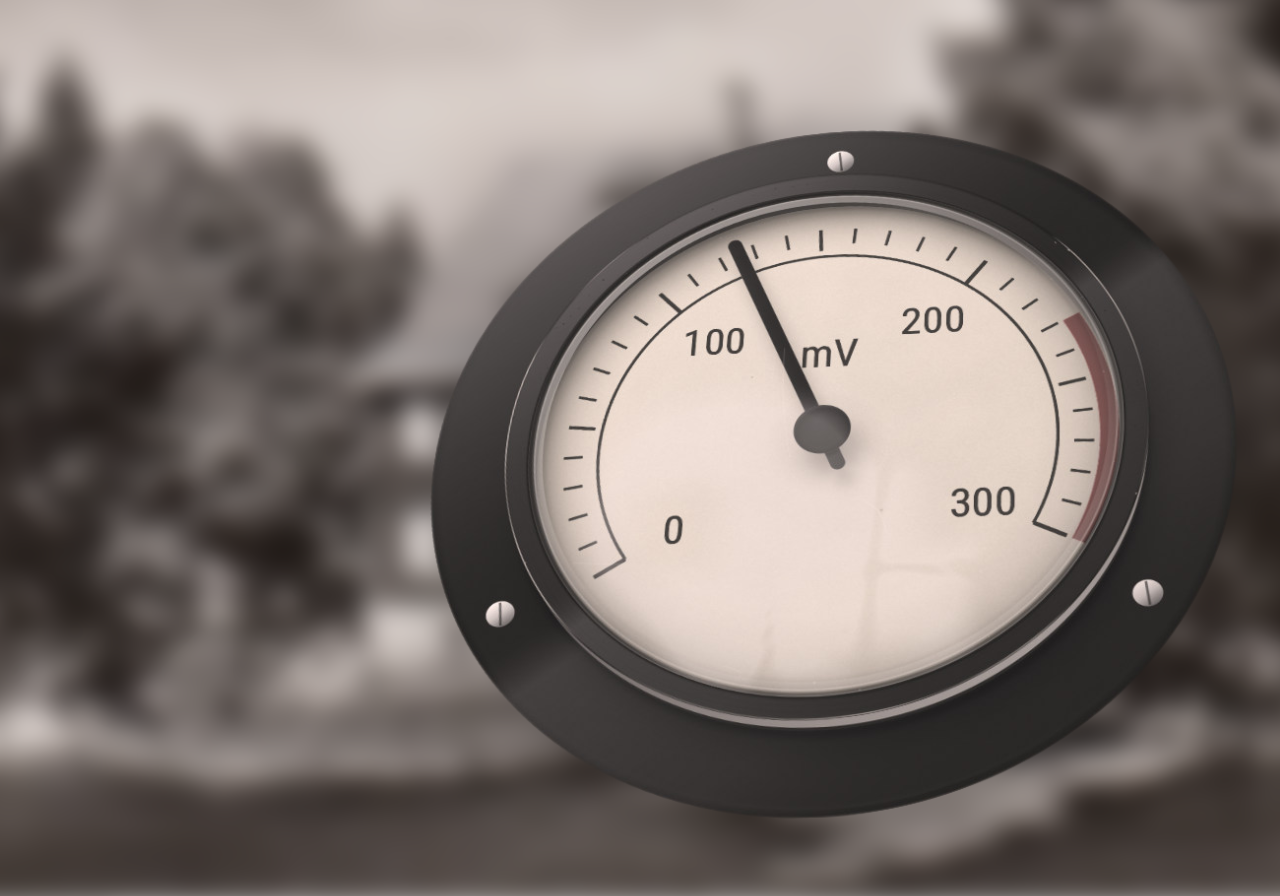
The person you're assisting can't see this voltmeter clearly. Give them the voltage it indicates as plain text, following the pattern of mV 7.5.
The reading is mV 125
